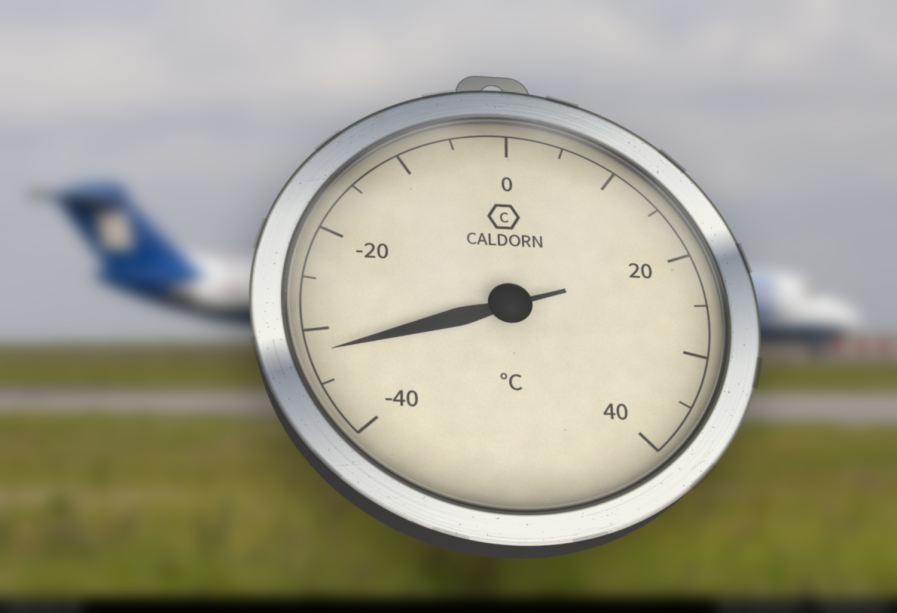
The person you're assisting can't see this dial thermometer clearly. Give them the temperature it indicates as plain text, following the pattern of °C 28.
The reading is °C -32.5
